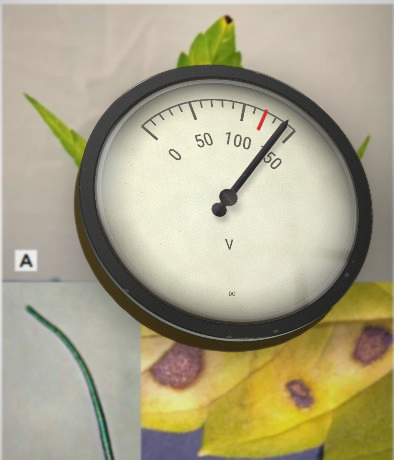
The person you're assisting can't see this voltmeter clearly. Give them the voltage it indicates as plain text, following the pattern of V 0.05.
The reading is V 140
